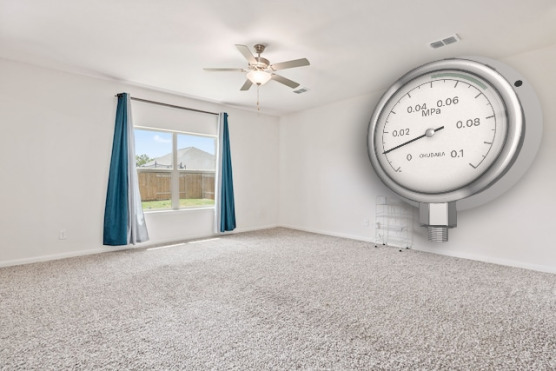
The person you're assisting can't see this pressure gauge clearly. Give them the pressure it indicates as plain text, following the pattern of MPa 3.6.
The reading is MPa 0.01
